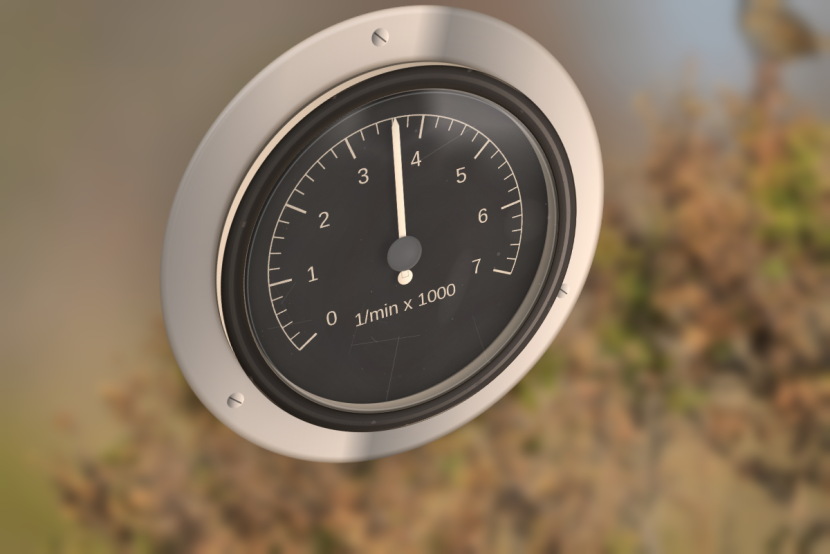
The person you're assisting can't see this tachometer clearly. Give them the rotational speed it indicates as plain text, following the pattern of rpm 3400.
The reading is rpm 3600
